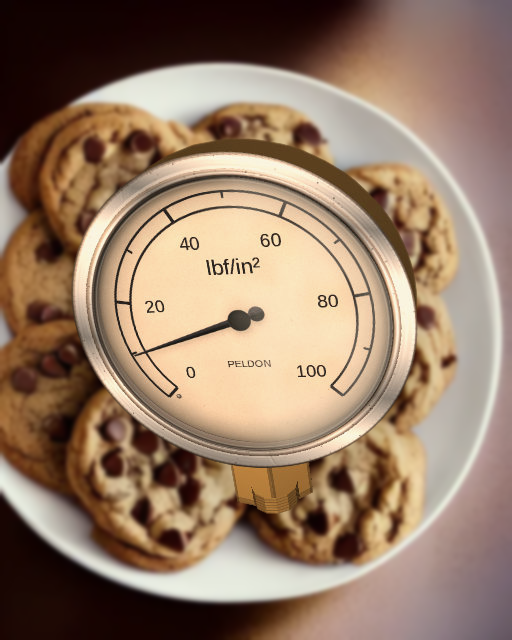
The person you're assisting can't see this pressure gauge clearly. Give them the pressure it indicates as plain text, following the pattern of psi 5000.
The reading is psi 10
